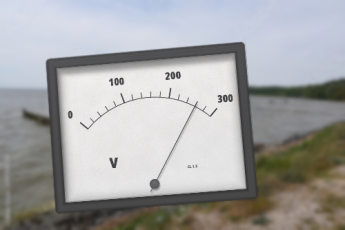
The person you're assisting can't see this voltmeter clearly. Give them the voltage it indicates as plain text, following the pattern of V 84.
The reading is V 260
